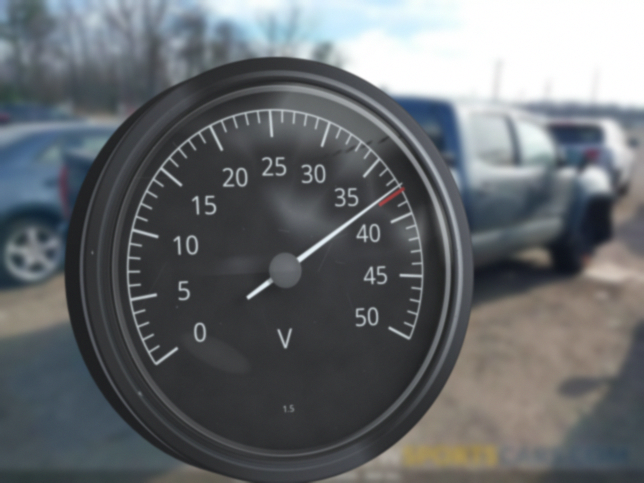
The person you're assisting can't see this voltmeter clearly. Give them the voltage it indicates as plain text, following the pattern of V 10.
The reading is V 37.5
